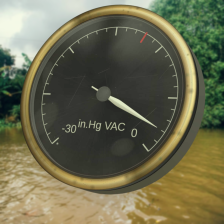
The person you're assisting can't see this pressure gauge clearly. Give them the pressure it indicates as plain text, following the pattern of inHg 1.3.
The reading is inHg -2
